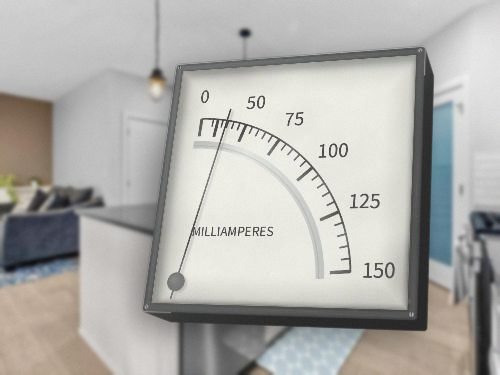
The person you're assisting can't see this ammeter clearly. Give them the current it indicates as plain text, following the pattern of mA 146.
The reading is mA 35
